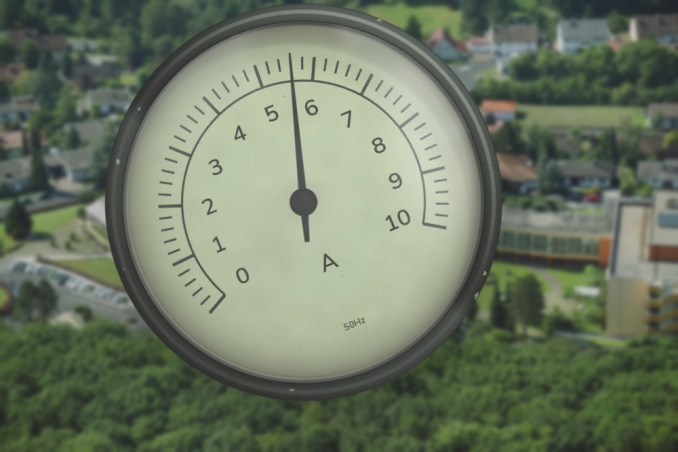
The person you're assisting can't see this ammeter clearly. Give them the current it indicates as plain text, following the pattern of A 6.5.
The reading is A 5.6
